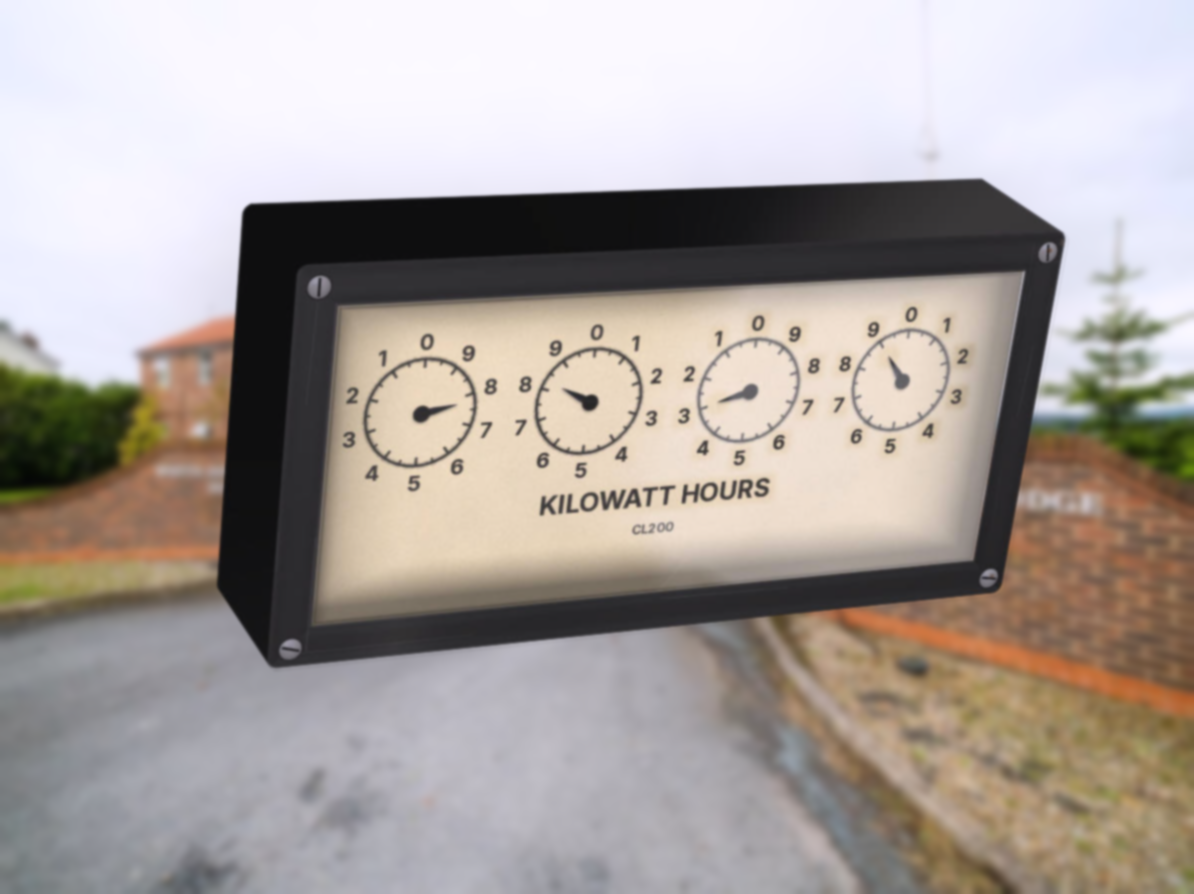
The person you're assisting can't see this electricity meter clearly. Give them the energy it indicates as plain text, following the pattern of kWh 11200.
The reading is kWh 7829
